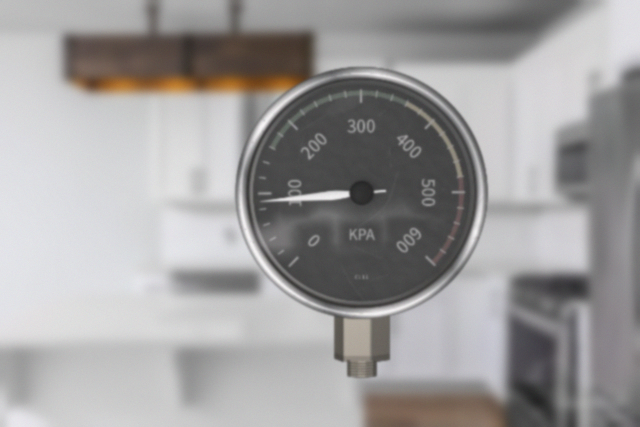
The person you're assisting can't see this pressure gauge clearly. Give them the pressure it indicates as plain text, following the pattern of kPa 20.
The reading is kPa 90
